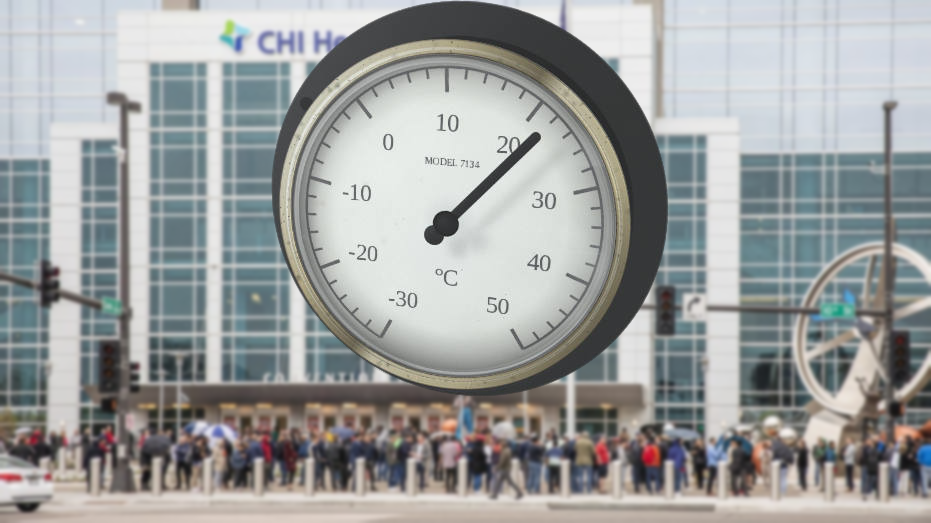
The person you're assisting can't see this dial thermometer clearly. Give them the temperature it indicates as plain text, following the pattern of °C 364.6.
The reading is °C 22
